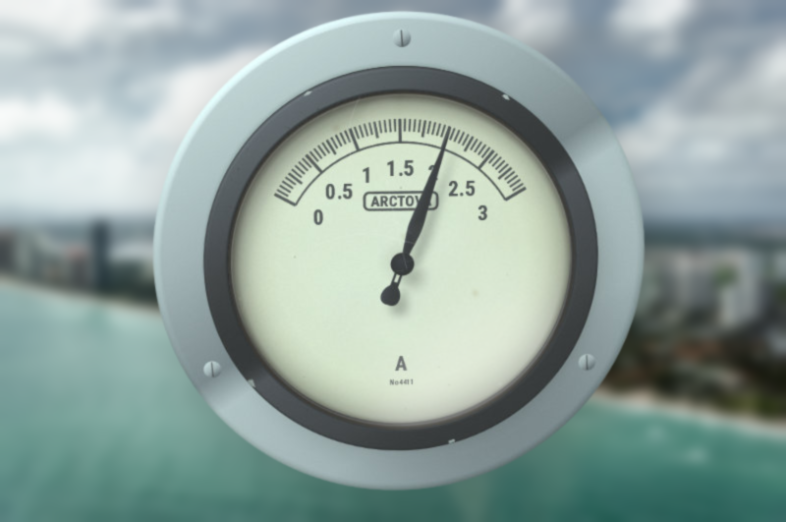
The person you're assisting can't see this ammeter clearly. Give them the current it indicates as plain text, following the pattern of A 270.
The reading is A 2
